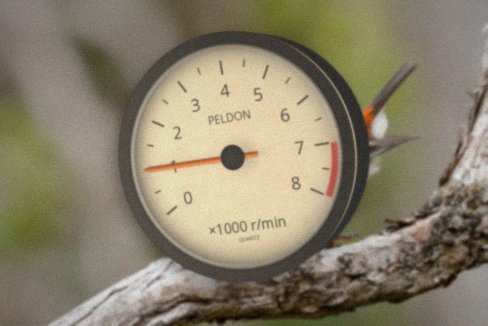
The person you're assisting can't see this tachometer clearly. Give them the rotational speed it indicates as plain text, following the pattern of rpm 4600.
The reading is rpm 1000
